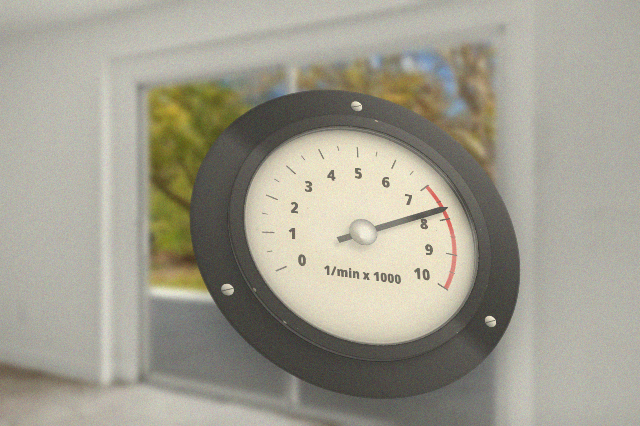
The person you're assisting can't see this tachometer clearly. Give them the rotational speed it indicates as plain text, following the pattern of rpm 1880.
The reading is rpm 7750
